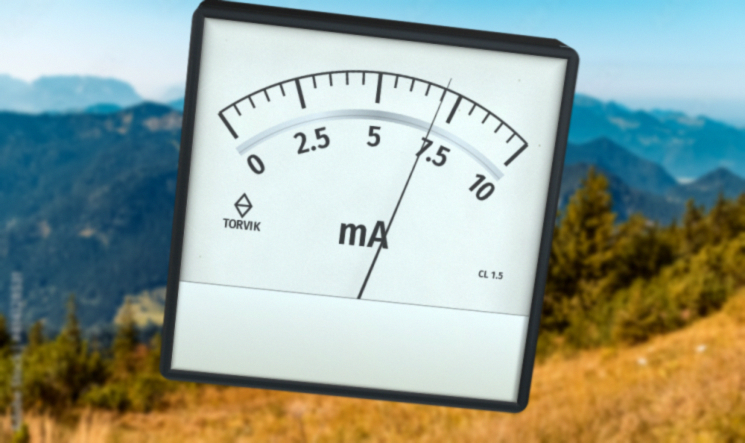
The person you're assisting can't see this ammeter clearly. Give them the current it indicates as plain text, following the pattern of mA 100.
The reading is mA 7
